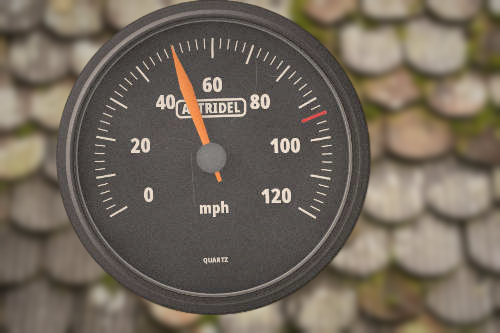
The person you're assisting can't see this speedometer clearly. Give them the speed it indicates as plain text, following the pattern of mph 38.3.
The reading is mph 50
